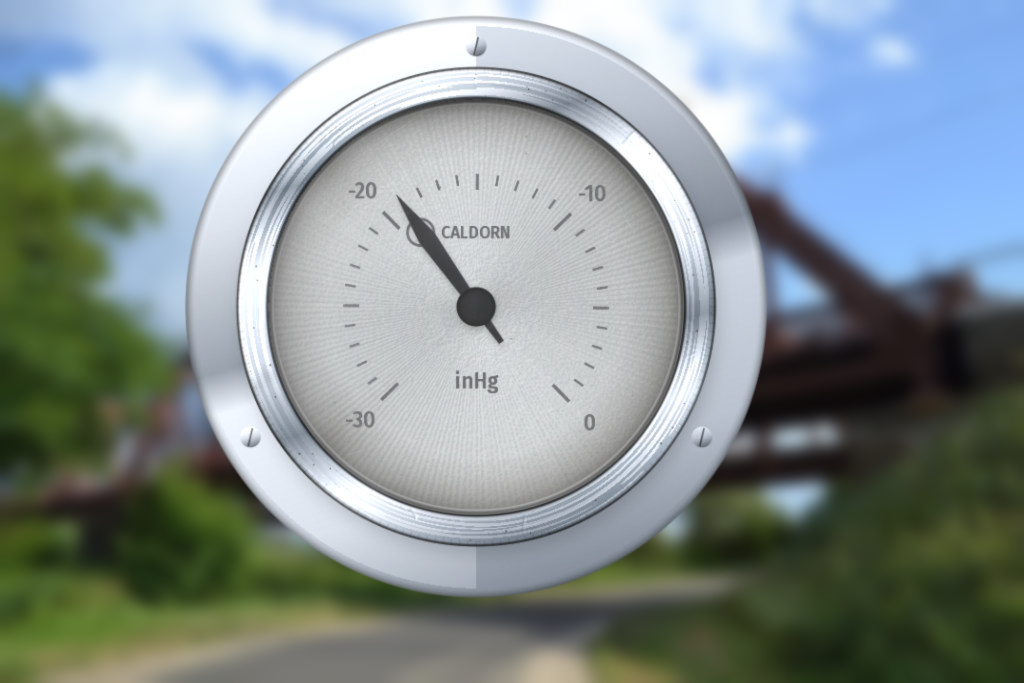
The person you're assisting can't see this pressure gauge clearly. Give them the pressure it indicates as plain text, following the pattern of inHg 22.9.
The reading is inHg -19
